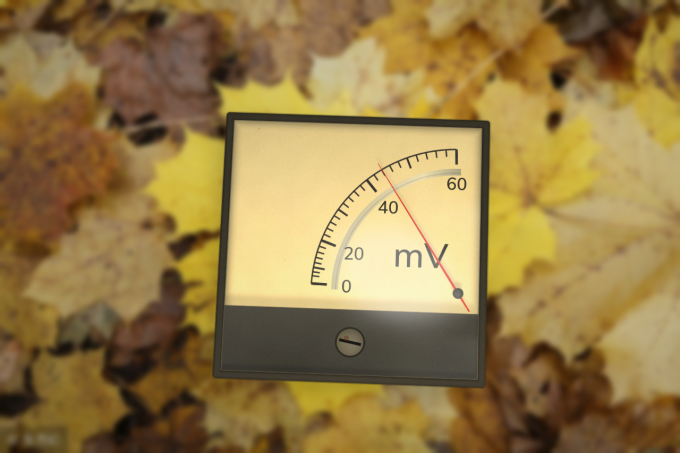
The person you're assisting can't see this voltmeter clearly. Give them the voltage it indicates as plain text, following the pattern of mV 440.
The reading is mV 44
